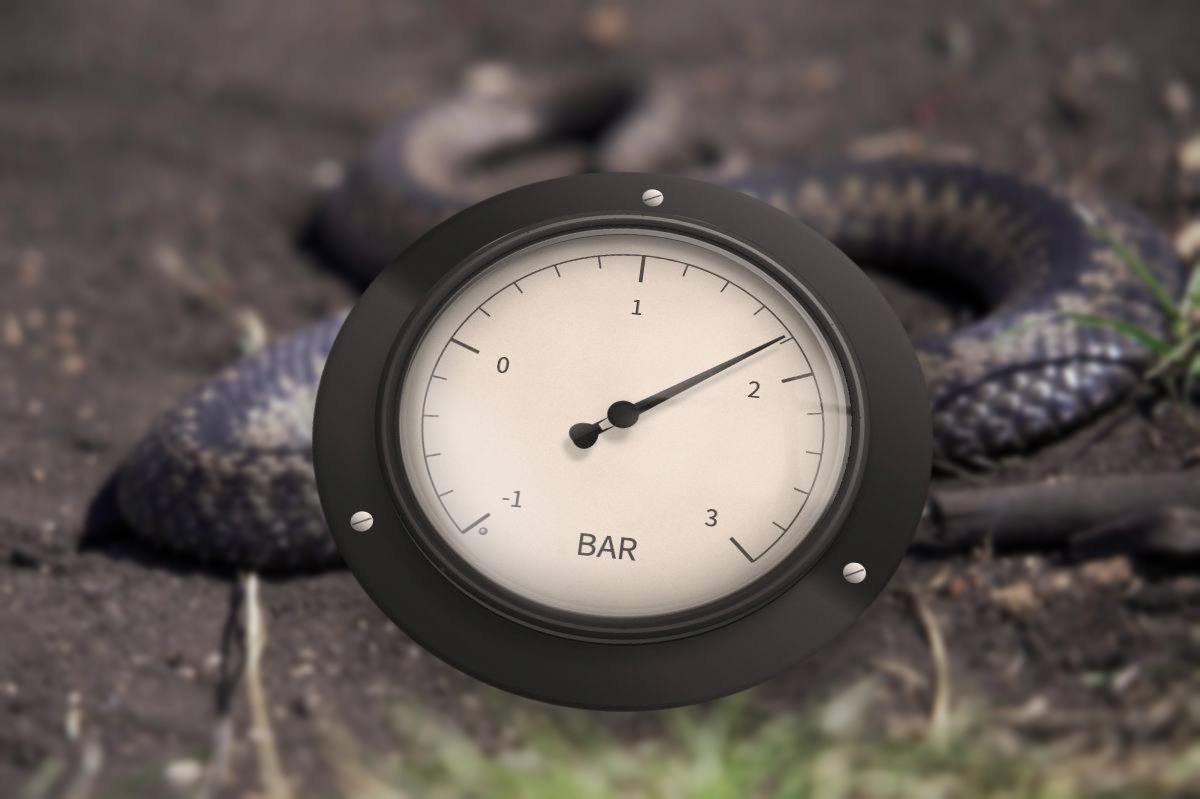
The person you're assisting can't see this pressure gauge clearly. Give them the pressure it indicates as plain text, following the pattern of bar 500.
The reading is bar 1.8
